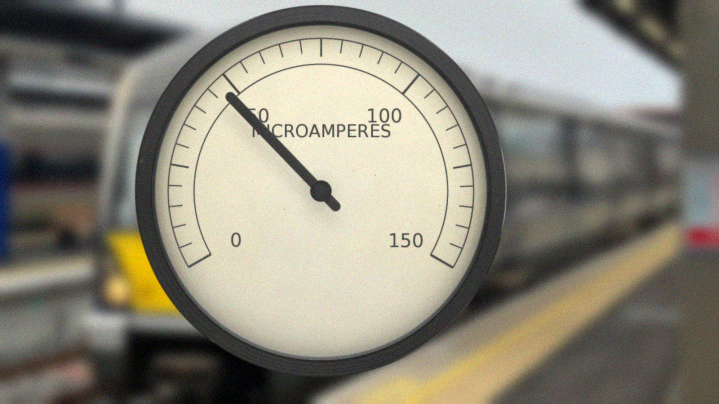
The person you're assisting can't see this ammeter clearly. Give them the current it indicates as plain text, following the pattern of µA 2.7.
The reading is µA 47.5
